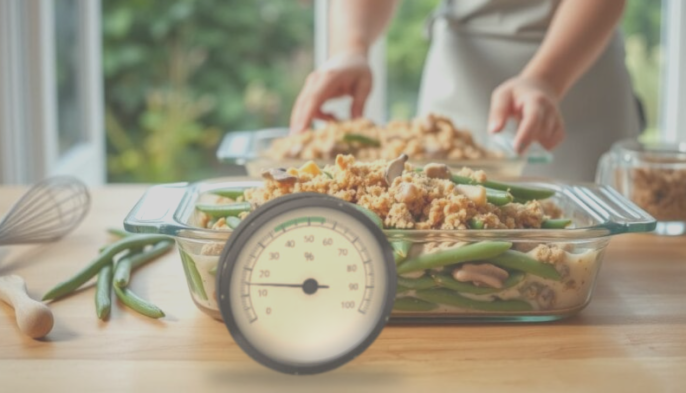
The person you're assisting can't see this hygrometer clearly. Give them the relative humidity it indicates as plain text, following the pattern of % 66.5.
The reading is % 15
